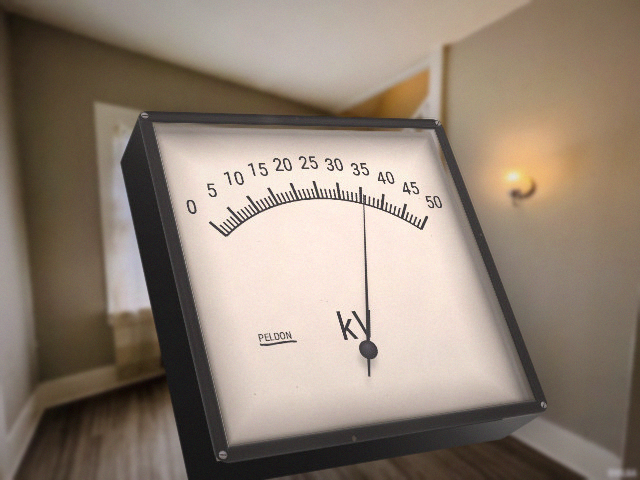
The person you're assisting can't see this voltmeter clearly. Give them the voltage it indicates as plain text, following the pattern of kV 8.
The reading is kV 35
